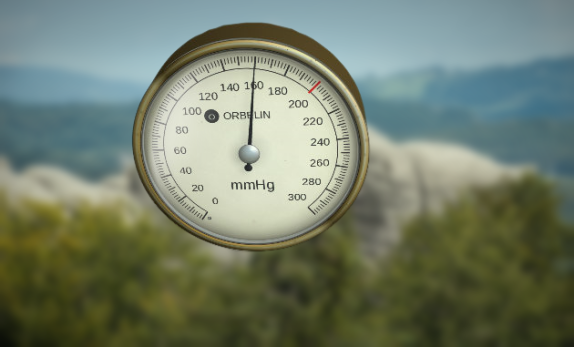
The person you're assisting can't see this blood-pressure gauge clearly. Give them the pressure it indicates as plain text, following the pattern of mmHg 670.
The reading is mmHg 160
